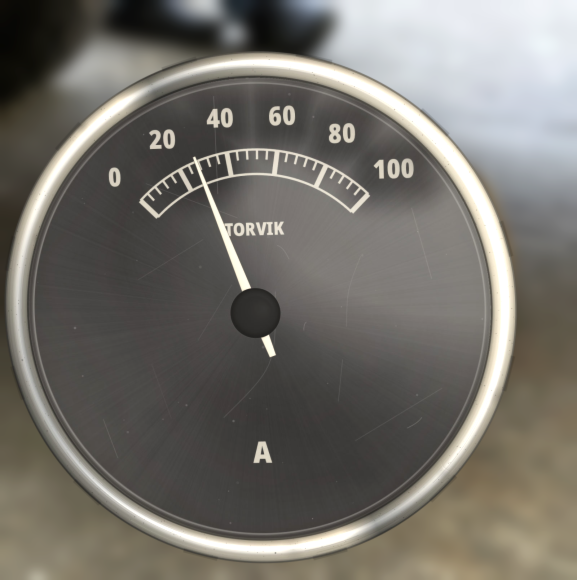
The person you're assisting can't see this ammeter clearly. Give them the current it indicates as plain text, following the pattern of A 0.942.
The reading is A 28
